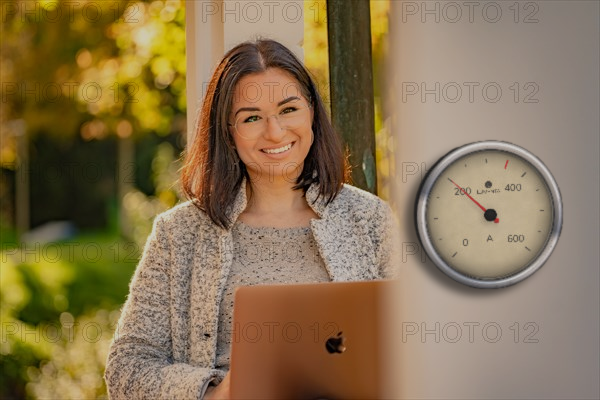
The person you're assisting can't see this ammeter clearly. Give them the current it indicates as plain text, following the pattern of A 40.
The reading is A 200
